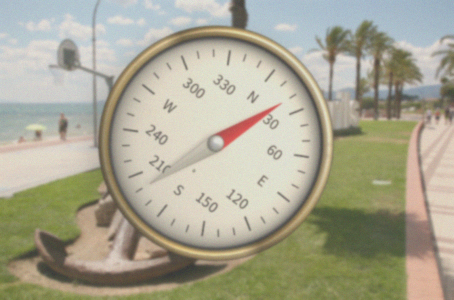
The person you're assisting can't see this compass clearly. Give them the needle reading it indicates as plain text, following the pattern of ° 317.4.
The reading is ° 20
